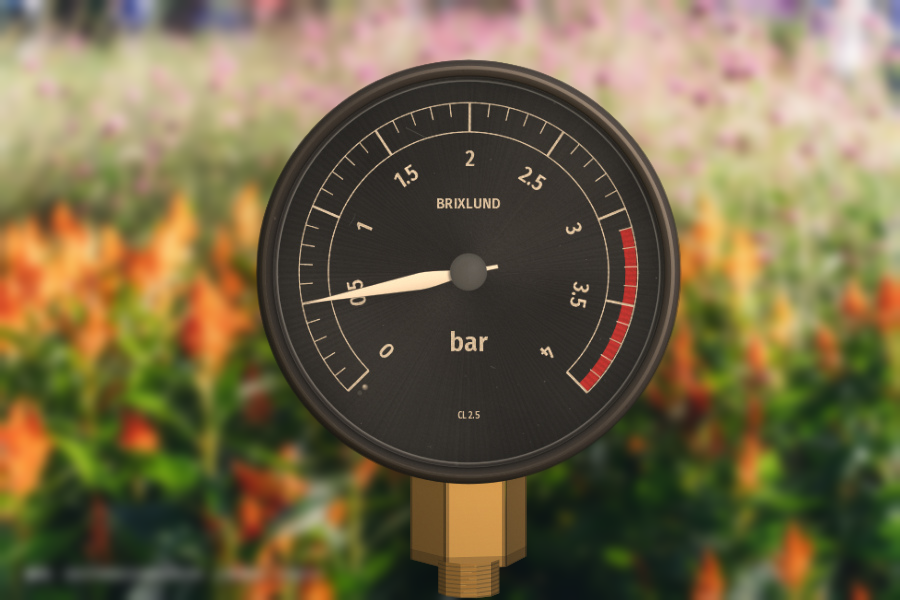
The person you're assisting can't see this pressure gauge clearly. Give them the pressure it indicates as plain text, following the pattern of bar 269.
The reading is bar 0.5
